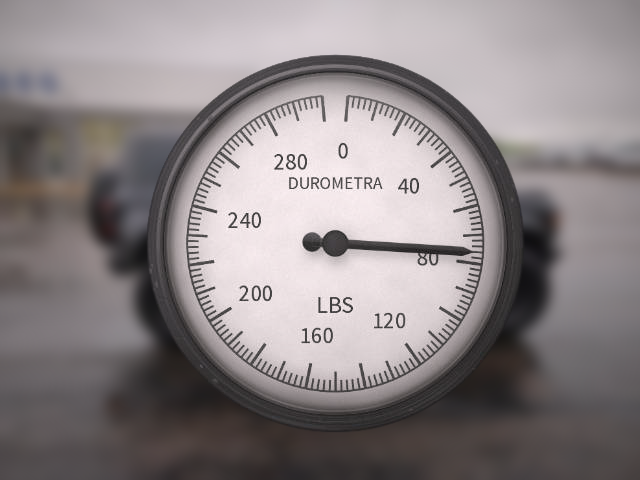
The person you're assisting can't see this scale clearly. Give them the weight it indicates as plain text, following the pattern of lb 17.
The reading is lb 76
